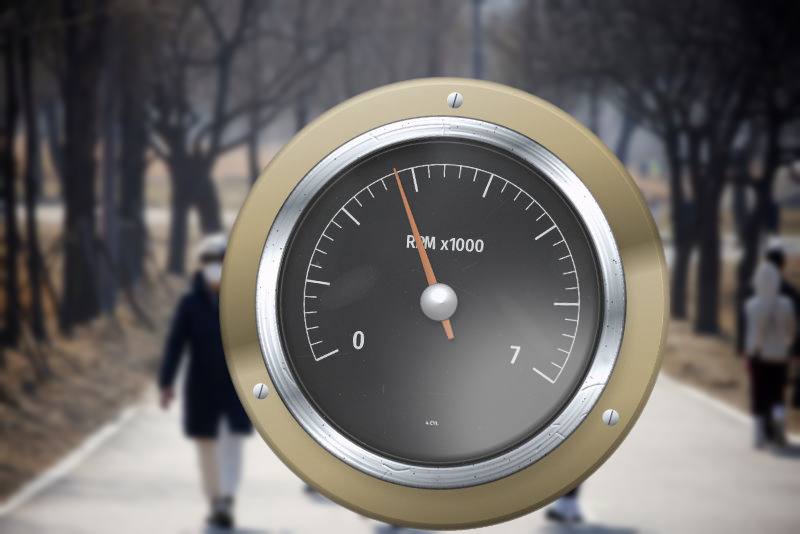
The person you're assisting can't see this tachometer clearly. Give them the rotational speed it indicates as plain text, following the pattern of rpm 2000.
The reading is rpm 2800
